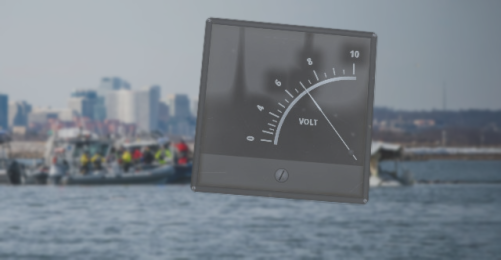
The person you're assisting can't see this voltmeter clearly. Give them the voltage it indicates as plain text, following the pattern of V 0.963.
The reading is V 7
